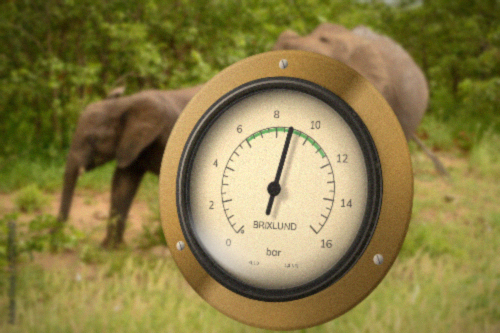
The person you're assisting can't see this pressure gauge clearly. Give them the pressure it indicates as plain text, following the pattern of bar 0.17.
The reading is bar 9
